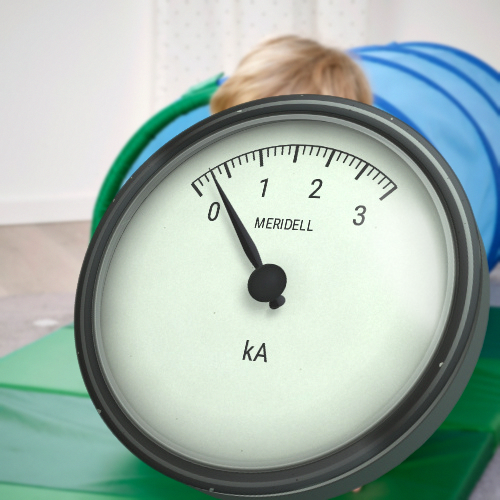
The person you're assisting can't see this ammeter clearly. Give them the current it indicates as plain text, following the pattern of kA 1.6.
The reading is kA 0.3
